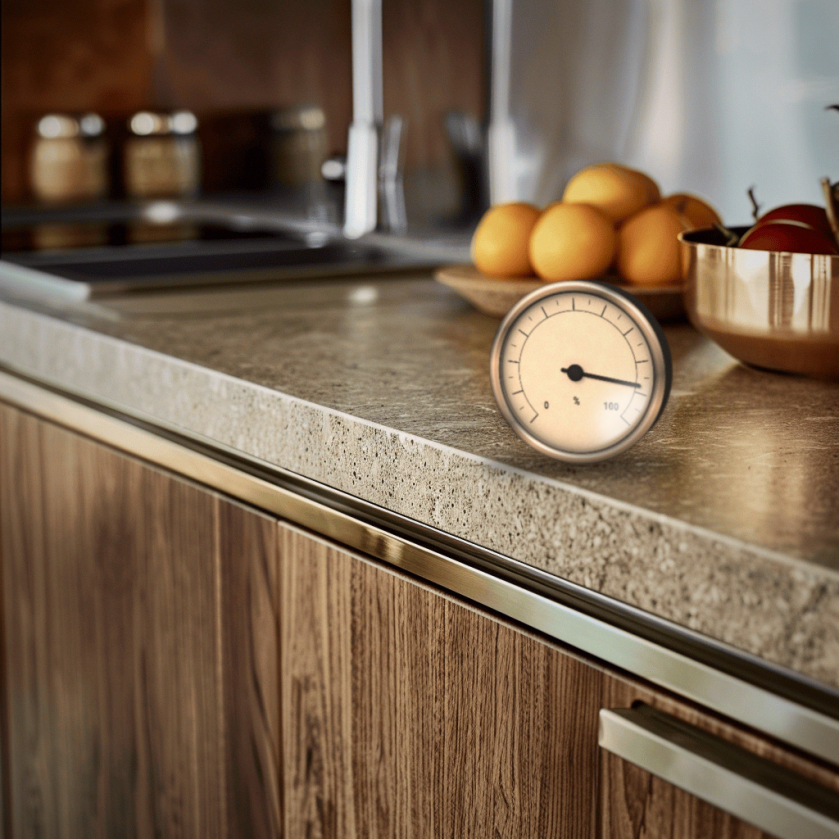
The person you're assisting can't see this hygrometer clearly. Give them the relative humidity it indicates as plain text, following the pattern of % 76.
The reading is % 87.5
